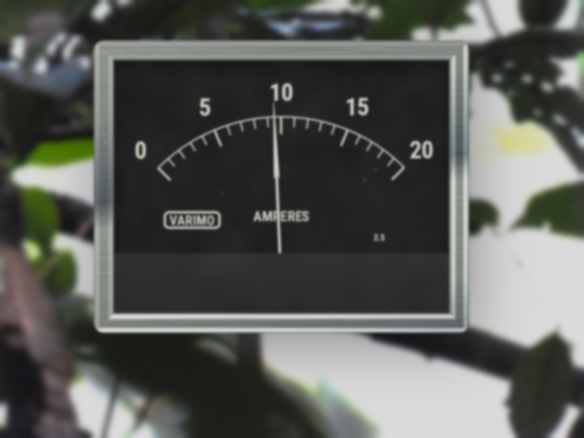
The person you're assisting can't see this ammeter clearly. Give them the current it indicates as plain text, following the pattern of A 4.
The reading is A 9.5
